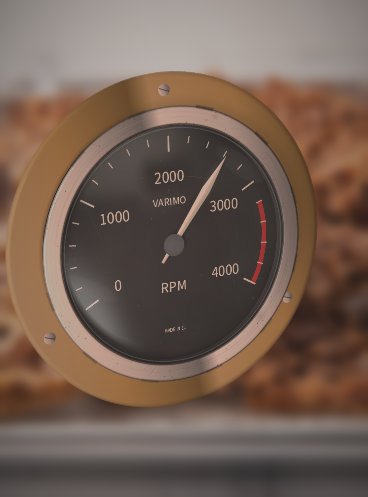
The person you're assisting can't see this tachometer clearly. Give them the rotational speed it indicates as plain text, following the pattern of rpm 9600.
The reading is rpm 2600
